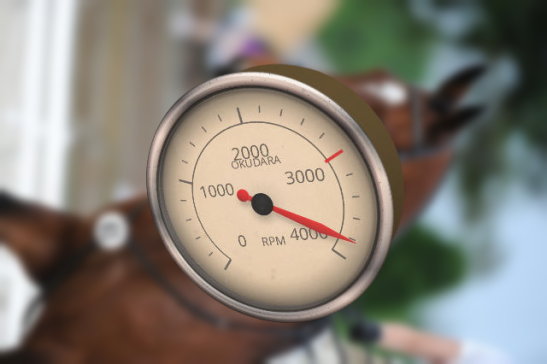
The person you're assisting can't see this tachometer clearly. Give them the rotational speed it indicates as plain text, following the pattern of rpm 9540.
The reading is rpm 3800
